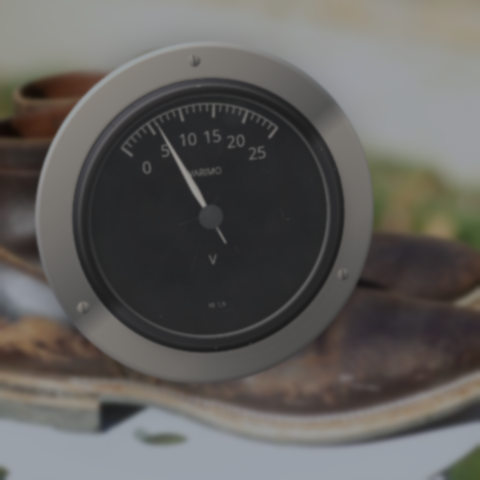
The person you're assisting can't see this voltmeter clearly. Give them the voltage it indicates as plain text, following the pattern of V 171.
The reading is V 6
